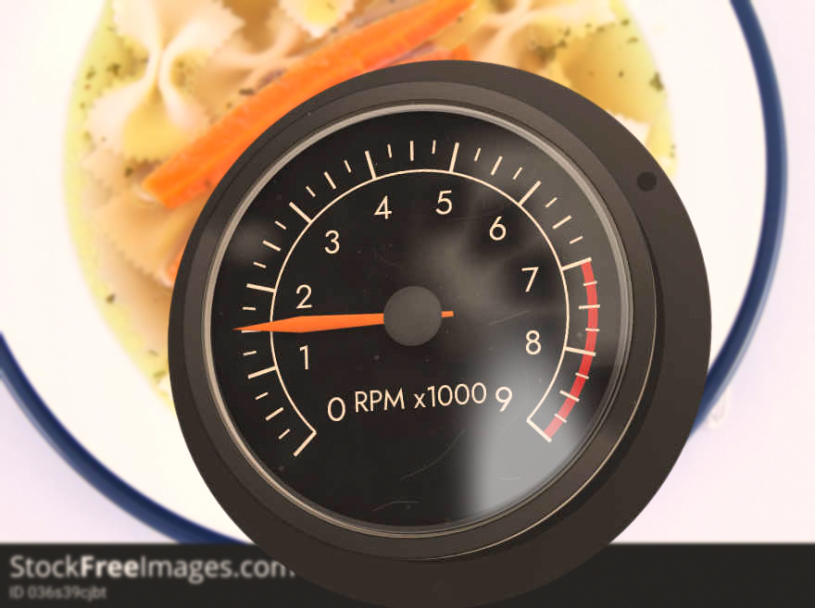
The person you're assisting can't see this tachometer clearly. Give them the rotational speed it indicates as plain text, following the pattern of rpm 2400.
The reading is rpm 1500
